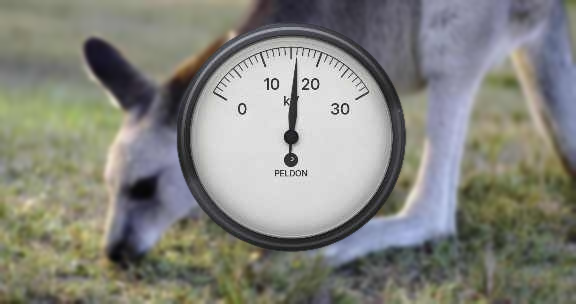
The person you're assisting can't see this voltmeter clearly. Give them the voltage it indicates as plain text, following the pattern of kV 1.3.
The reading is kV 16
